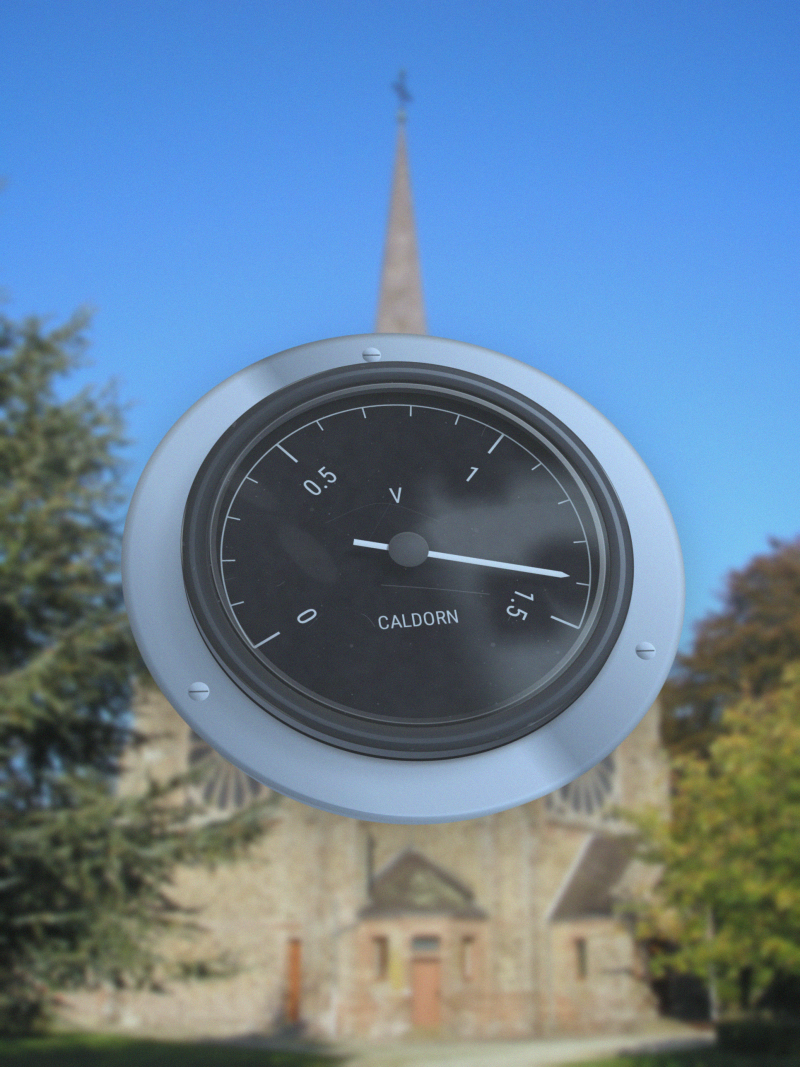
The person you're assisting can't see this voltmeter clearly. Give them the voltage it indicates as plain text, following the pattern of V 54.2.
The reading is V 1.4
